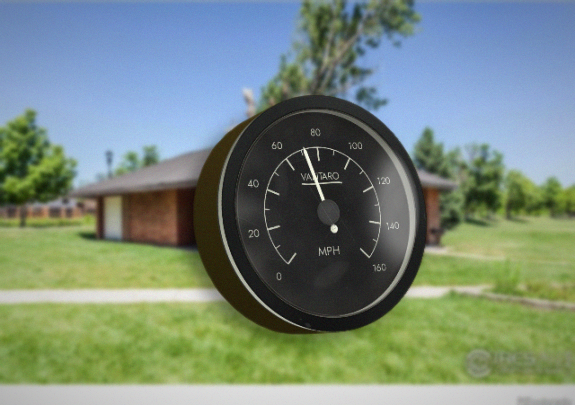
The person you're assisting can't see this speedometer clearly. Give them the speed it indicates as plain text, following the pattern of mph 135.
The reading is mph 70
